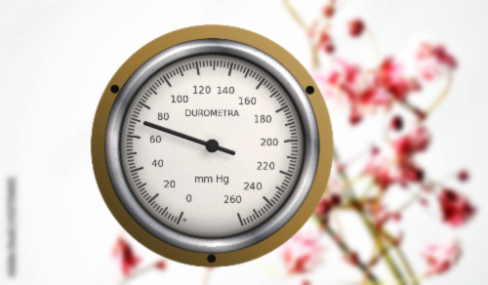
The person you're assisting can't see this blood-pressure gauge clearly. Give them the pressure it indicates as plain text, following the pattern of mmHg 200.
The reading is mmHg 70
